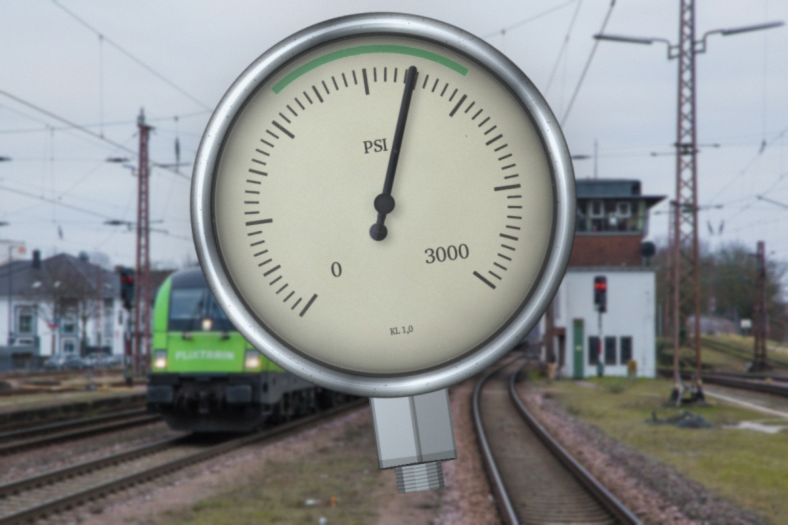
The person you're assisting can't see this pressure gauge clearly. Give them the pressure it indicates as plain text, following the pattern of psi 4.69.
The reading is psi 1725
